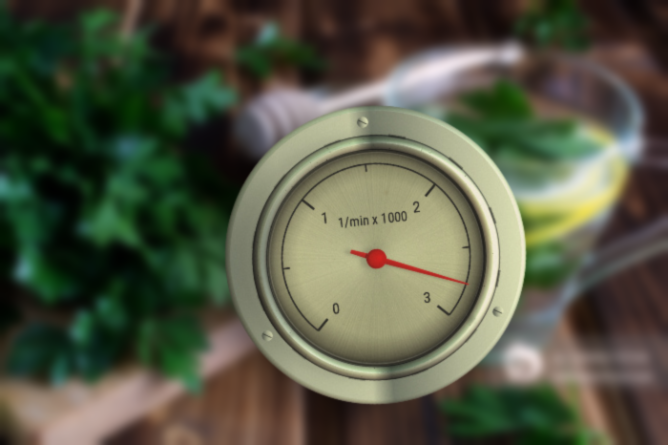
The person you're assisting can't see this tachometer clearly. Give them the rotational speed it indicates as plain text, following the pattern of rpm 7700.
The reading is rpm 2750
